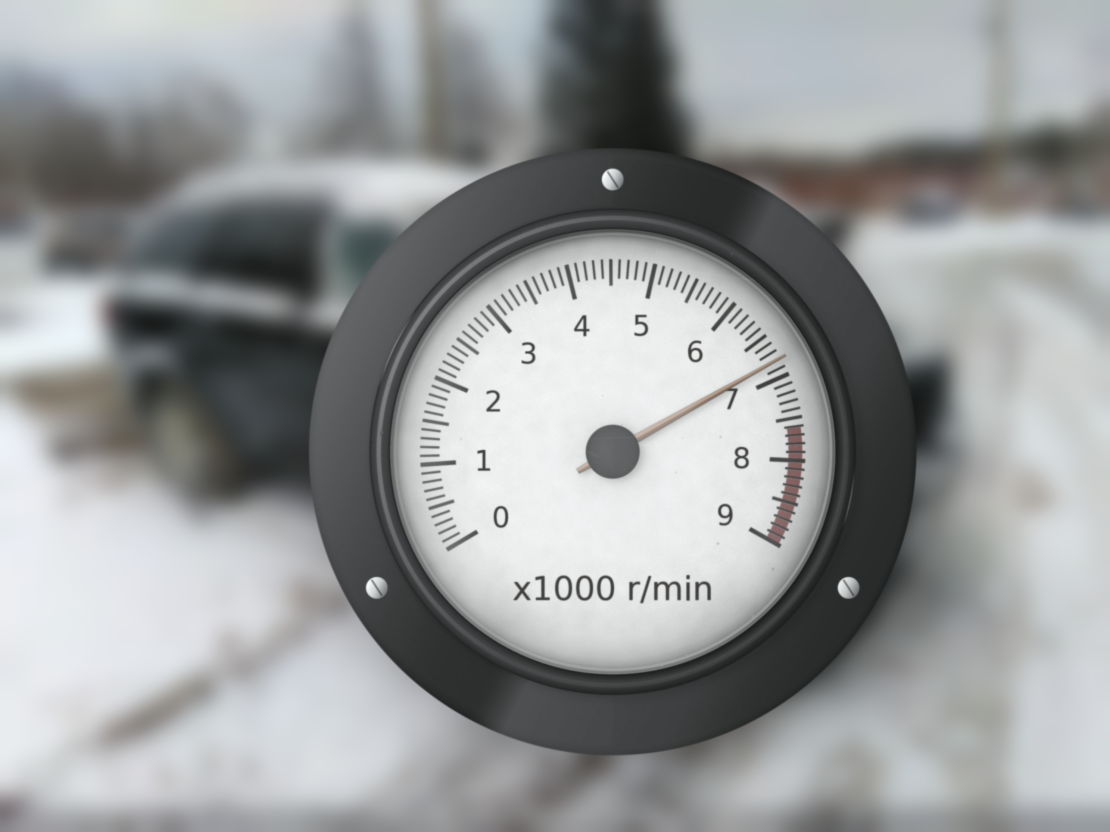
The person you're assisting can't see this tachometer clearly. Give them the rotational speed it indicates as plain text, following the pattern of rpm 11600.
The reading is rpm 6800
